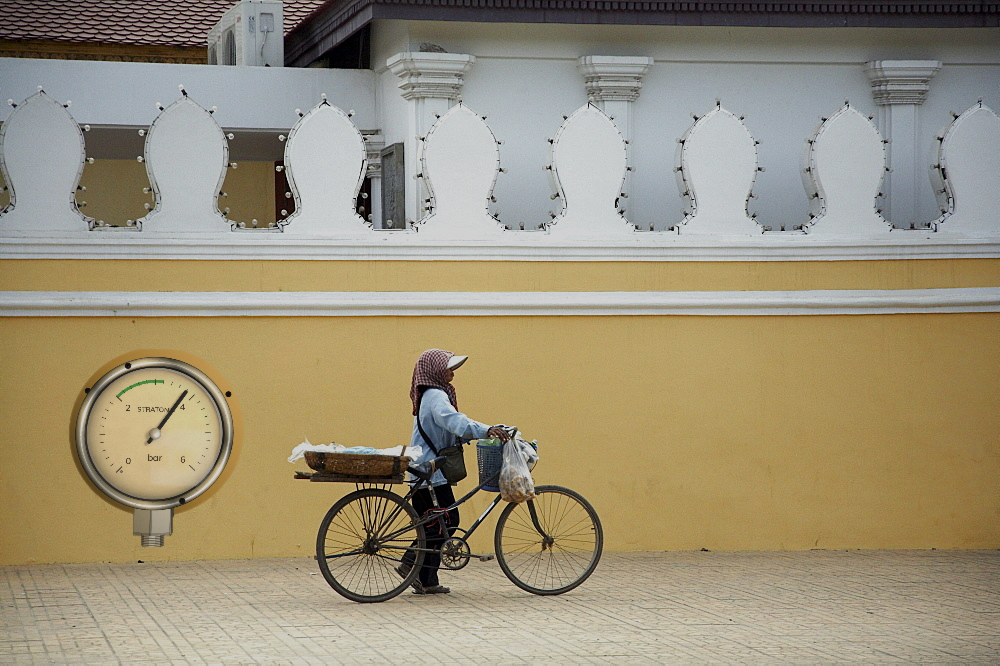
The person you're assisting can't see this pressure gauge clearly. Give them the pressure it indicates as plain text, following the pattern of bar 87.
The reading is bar 3.8
